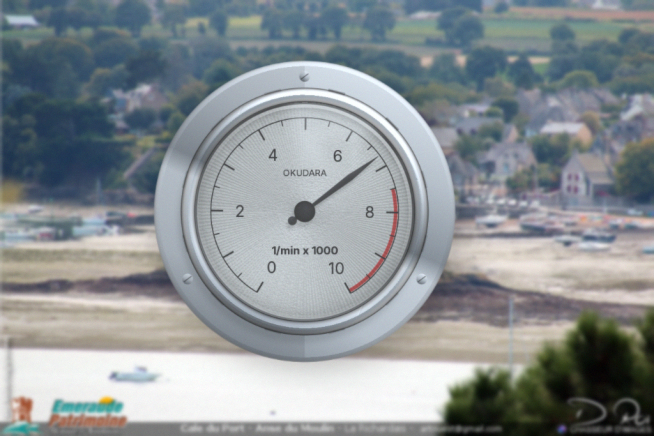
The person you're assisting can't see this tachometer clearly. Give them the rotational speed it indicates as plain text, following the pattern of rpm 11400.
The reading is rpm 6750
